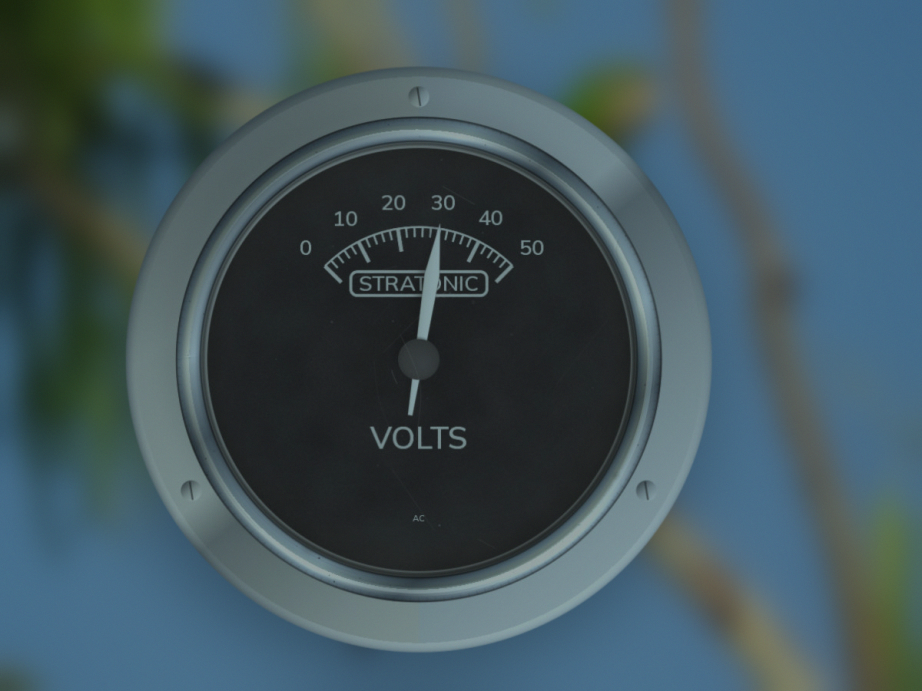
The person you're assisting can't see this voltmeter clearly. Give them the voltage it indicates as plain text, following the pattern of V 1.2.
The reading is V 30
